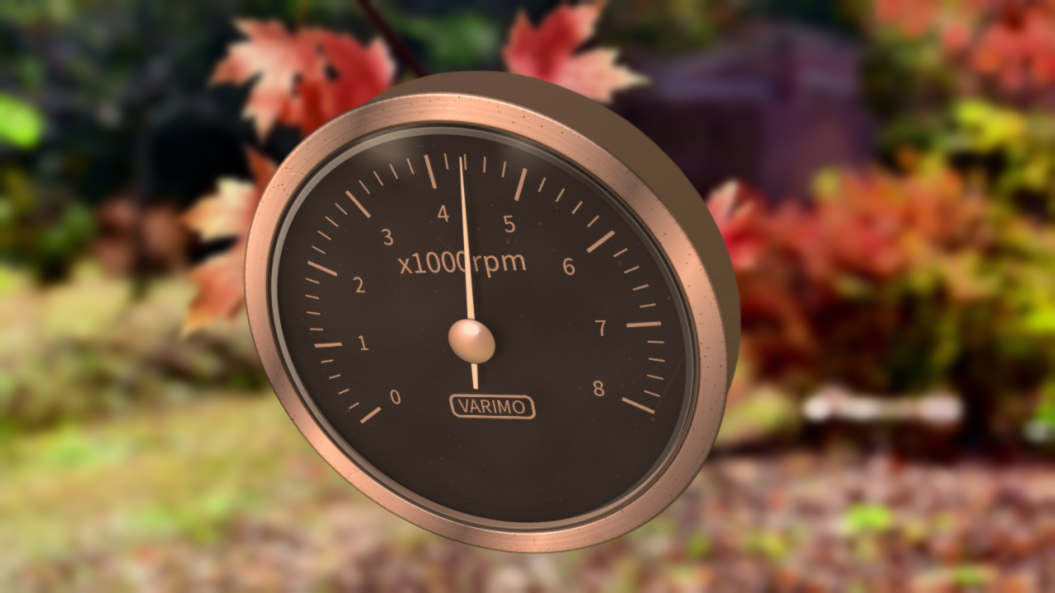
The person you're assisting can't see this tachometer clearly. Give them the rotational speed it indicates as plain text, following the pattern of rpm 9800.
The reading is rpm 4400
